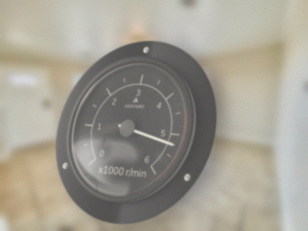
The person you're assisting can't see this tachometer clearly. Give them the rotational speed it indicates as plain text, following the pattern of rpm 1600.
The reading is rpm 5250
